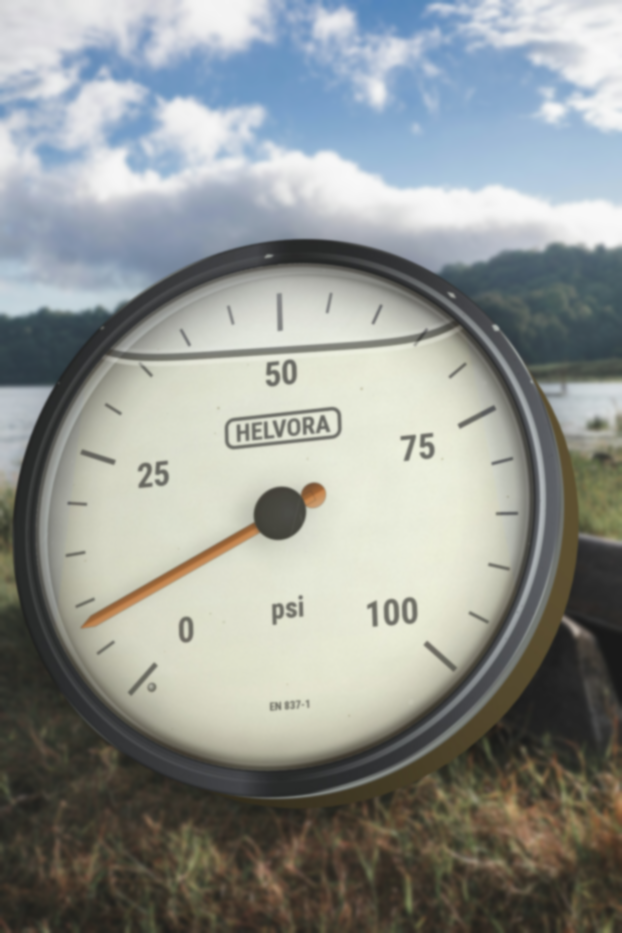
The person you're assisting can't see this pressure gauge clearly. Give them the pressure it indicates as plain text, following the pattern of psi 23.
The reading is psi 7.5
